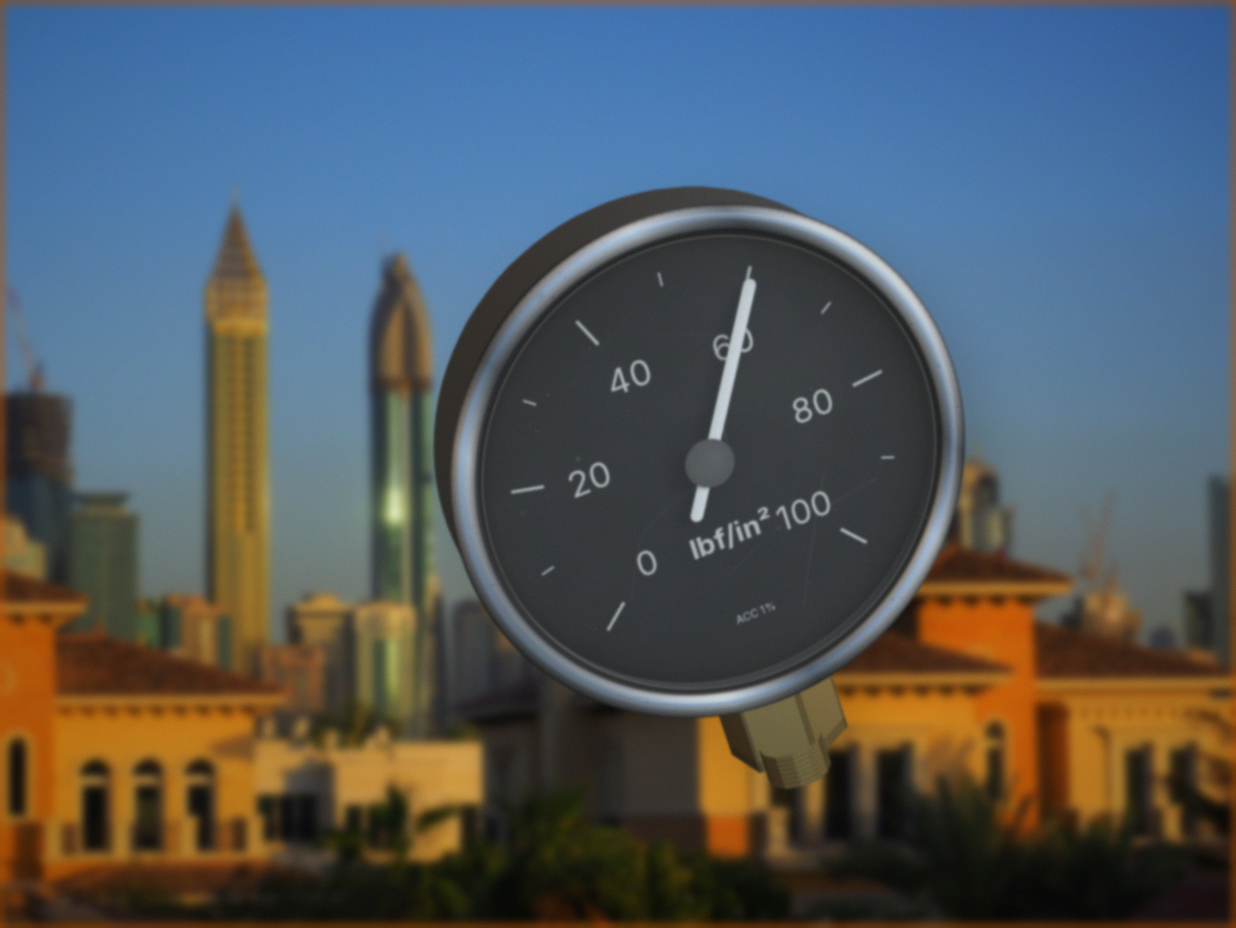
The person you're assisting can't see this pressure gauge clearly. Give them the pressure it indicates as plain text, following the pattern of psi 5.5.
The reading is psi 60
